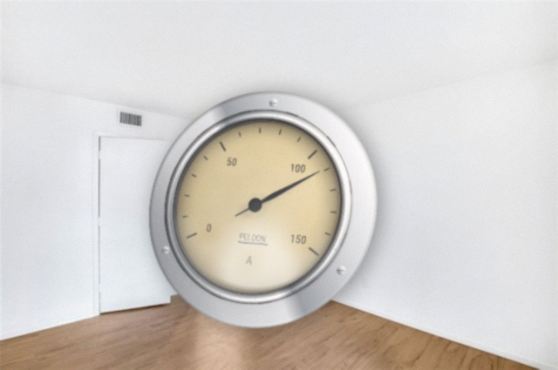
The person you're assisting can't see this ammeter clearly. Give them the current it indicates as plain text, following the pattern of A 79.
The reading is A 110
